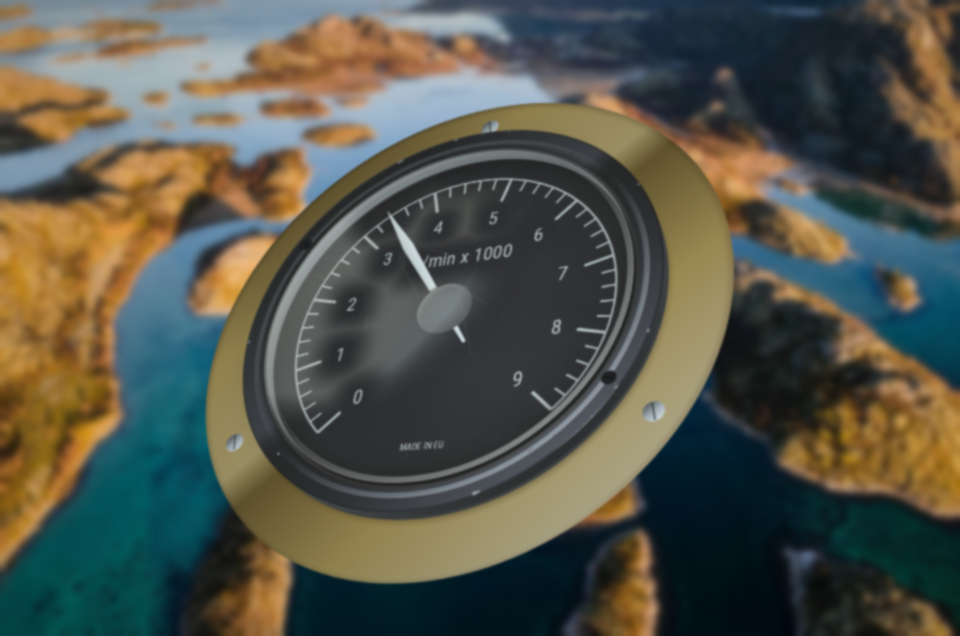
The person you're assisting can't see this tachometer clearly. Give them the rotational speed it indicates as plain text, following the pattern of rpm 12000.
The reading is rpm 3400
